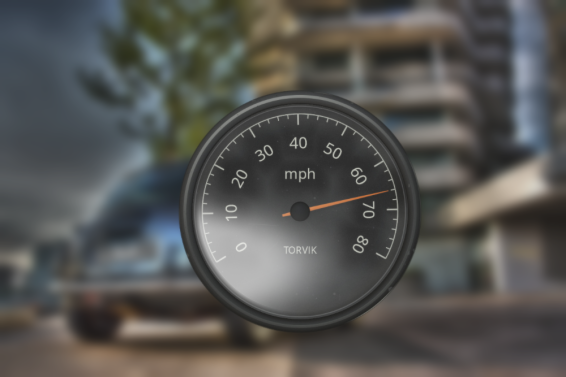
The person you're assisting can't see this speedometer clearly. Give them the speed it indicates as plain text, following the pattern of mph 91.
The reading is mph 66
